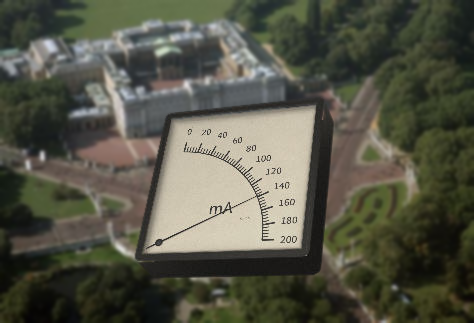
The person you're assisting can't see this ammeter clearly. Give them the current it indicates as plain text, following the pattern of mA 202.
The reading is mA 140
